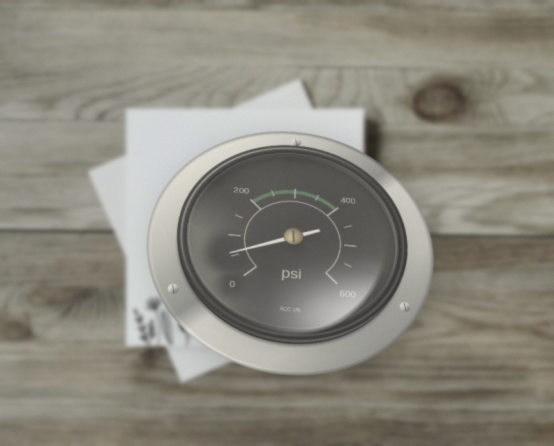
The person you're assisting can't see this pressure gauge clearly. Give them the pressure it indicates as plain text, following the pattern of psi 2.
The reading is psi 50
